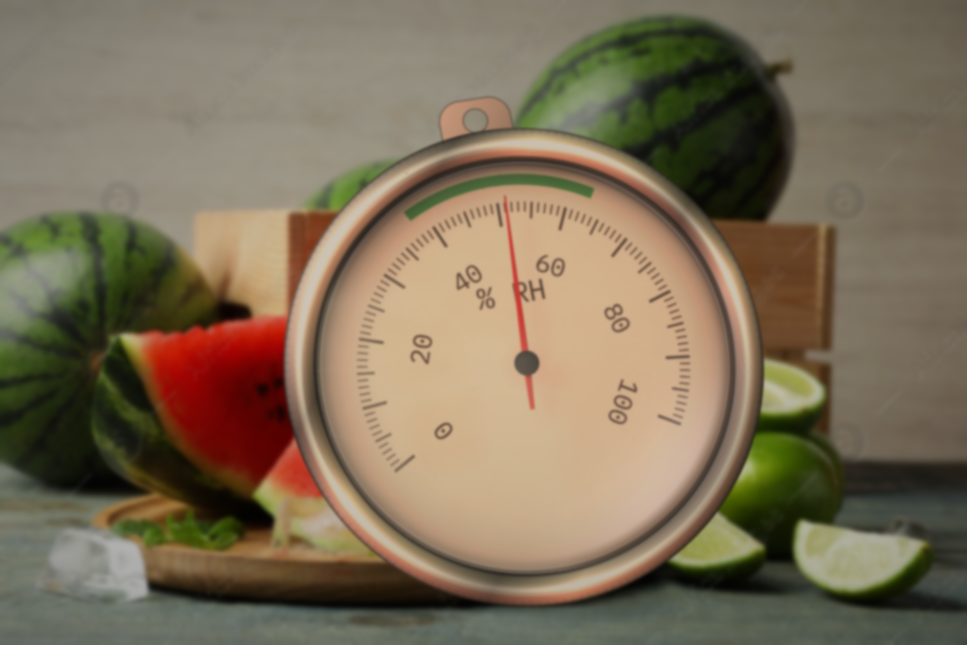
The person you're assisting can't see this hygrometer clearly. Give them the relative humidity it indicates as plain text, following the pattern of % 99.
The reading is % 51
